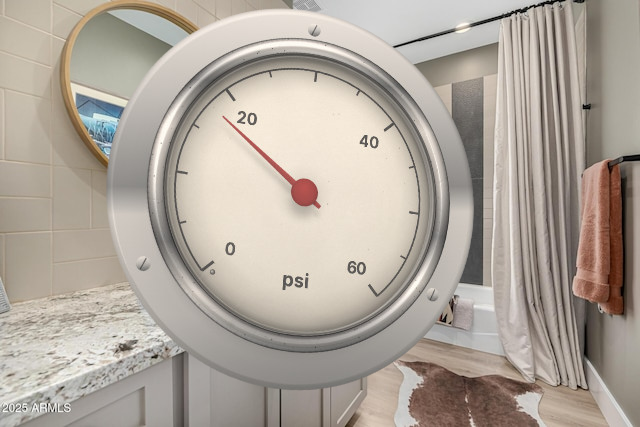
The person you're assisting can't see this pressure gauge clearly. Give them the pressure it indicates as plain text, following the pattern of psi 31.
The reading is psi 17.5
